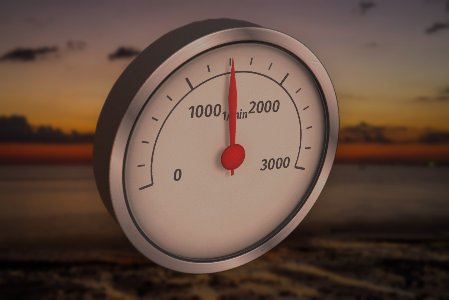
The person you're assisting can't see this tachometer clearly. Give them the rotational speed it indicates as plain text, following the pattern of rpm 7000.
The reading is rpm 1400
